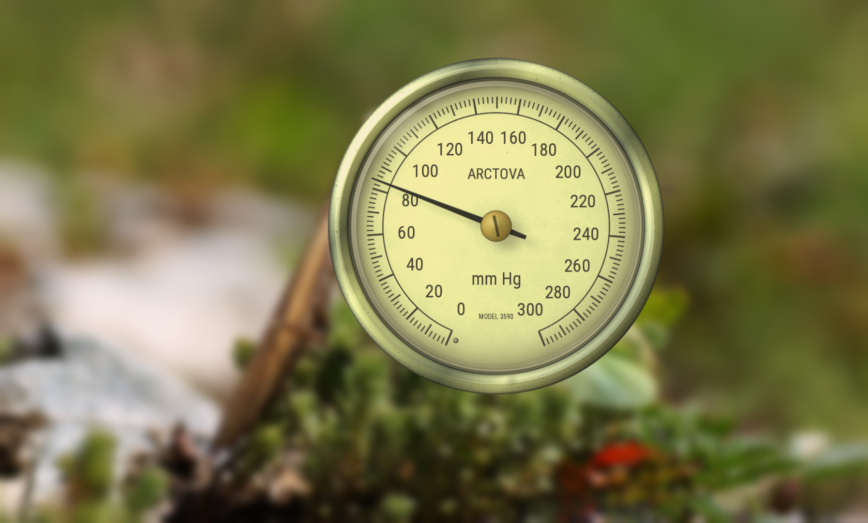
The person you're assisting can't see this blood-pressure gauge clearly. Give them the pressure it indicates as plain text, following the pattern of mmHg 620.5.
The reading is mmHg 84
